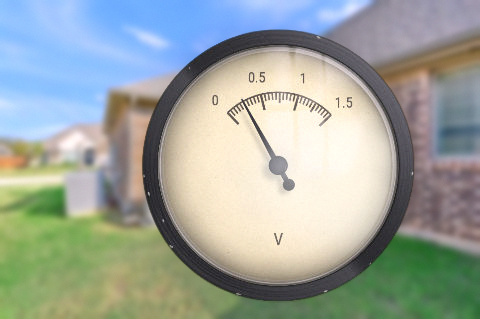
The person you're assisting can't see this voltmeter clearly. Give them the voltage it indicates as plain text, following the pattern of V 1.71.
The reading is V 0.25
